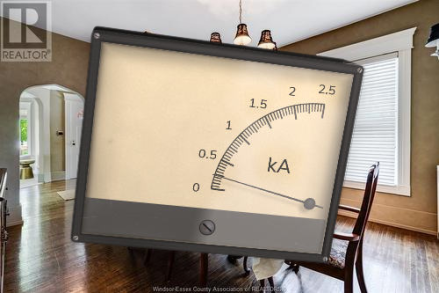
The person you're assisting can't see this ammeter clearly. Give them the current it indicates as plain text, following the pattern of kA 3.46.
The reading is kA 0.25
